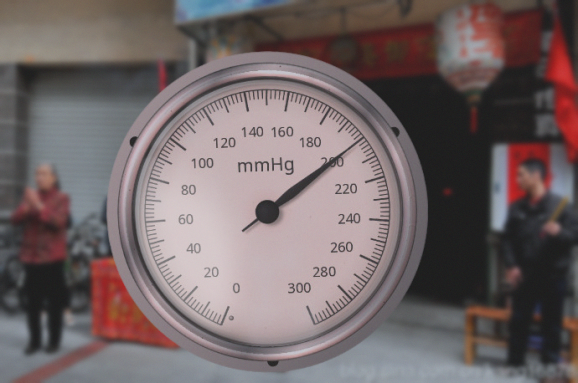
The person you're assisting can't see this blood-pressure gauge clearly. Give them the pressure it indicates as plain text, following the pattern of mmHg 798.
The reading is mmHg 200
